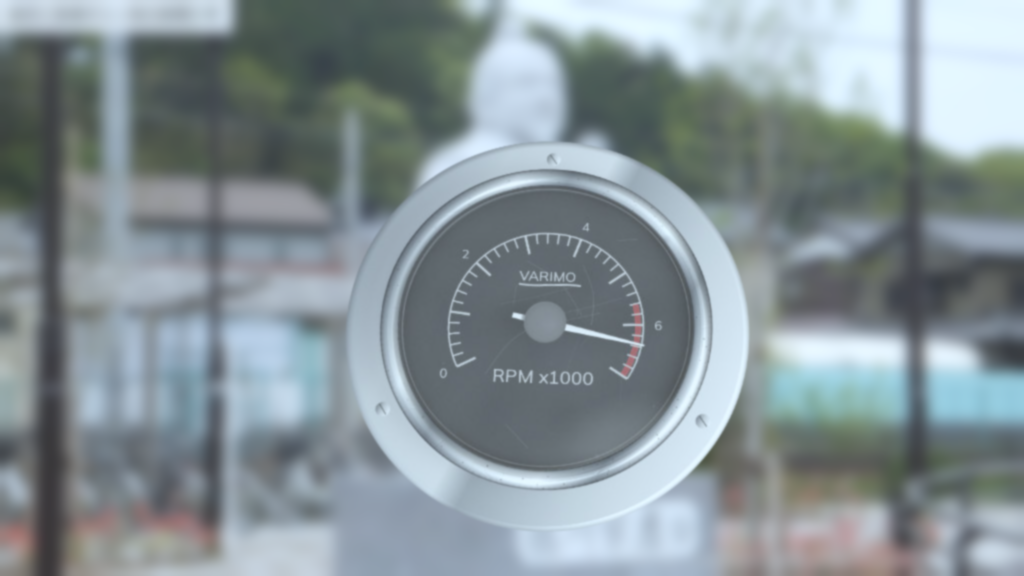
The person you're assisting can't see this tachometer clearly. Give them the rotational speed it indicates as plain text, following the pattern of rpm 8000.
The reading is rpm 6400
